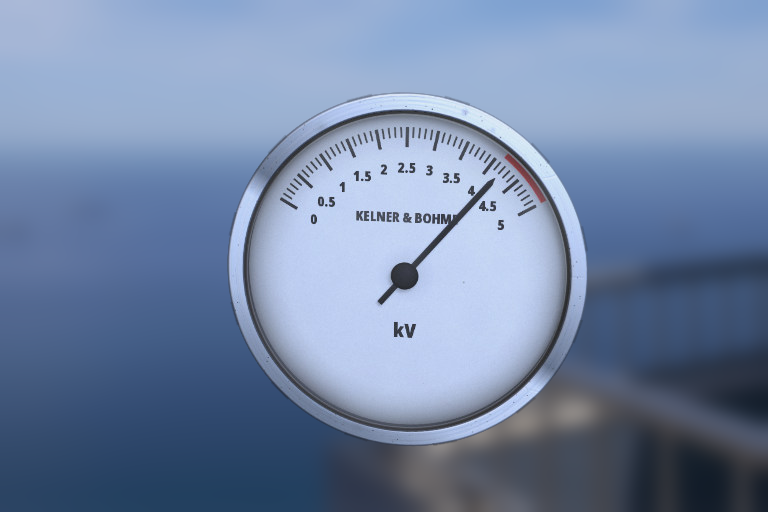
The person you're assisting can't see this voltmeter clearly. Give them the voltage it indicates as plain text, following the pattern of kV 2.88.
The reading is kV 4.2
